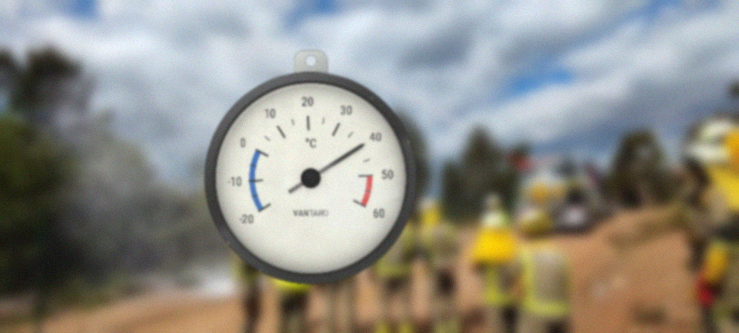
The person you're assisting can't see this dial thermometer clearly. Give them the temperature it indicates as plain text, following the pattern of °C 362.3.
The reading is °C 40
